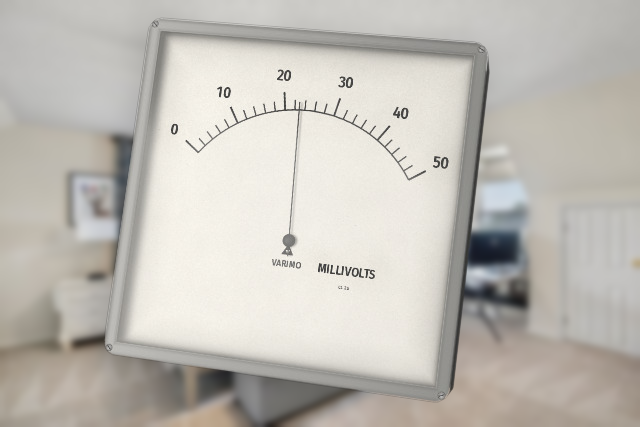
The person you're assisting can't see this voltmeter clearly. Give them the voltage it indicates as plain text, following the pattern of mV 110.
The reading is mV 23
